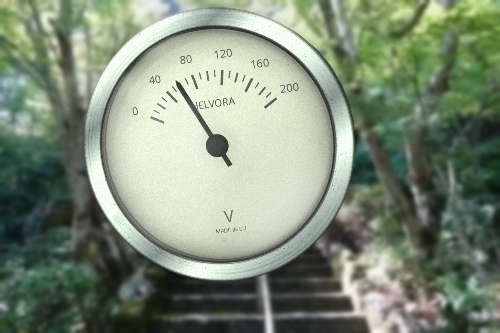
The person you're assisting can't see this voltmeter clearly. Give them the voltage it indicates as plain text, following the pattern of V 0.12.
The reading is V 60
